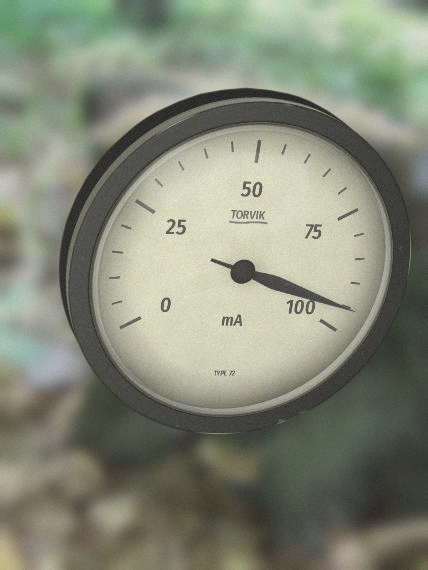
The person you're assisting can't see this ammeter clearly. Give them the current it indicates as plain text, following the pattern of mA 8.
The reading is mA 95
